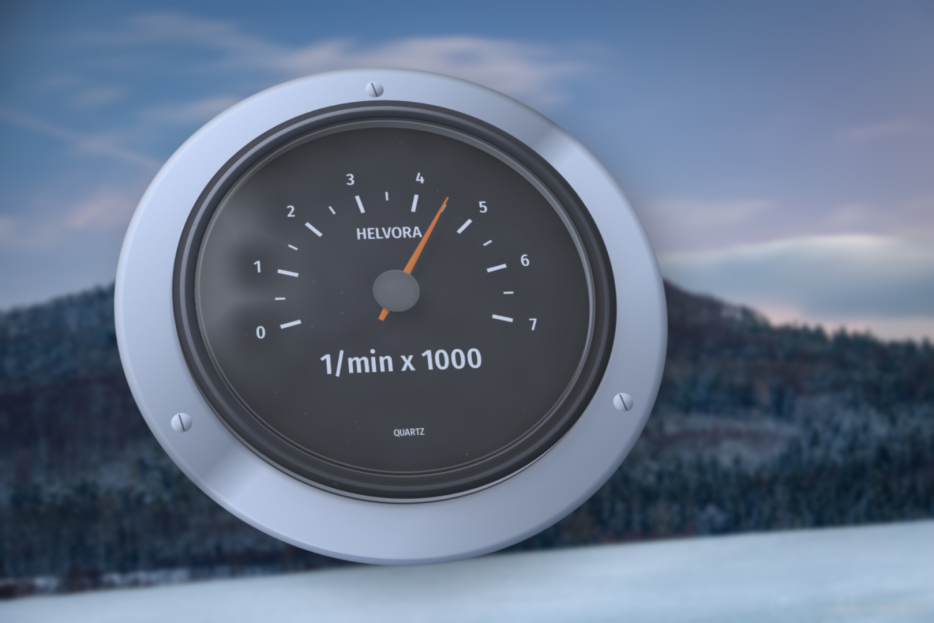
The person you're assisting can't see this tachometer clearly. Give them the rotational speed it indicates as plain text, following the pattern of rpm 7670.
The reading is rpm 4500
